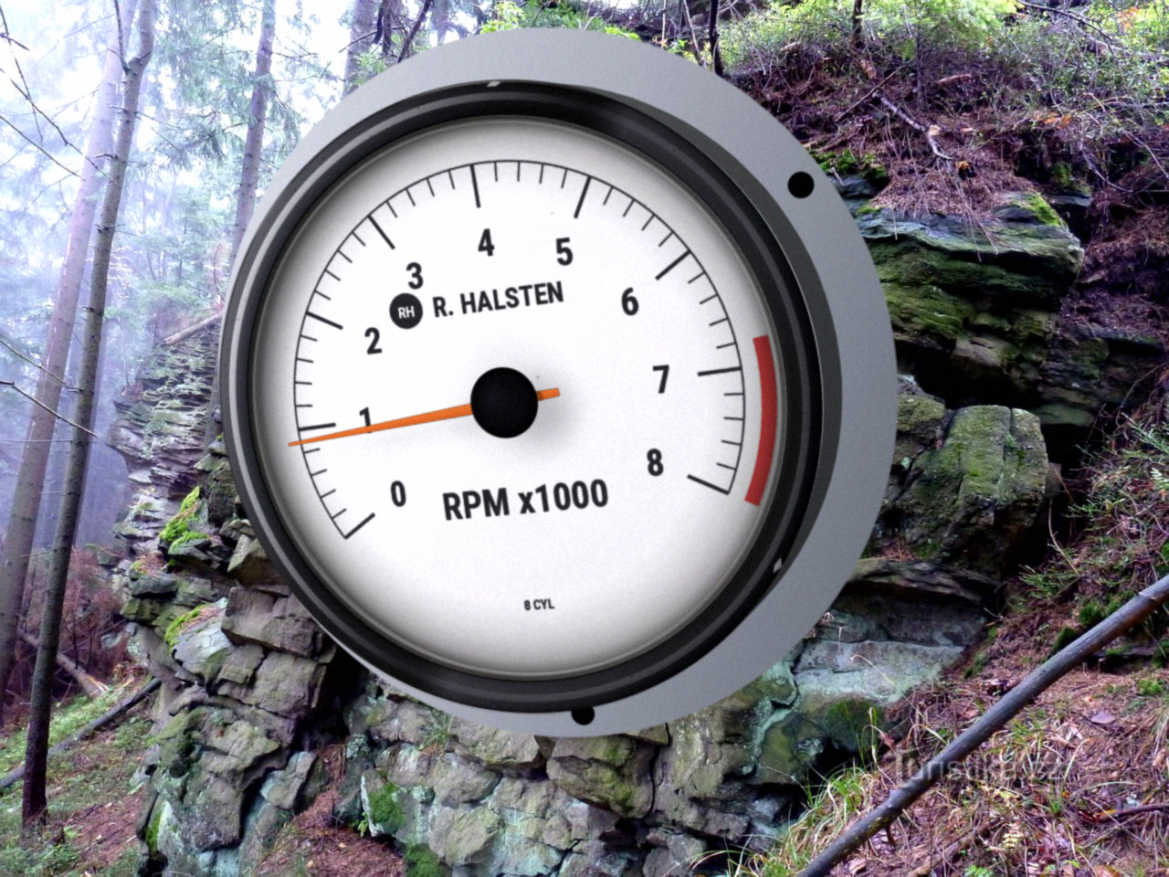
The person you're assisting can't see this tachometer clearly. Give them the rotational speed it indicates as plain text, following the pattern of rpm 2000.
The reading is rpm 900
